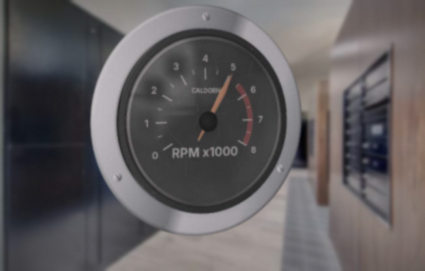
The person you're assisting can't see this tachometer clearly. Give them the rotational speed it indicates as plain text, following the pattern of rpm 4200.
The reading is rpm 5000
